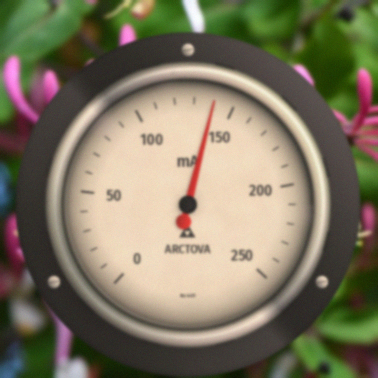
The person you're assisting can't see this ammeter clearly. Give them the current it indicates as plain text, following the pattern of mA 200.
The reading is mA 140
